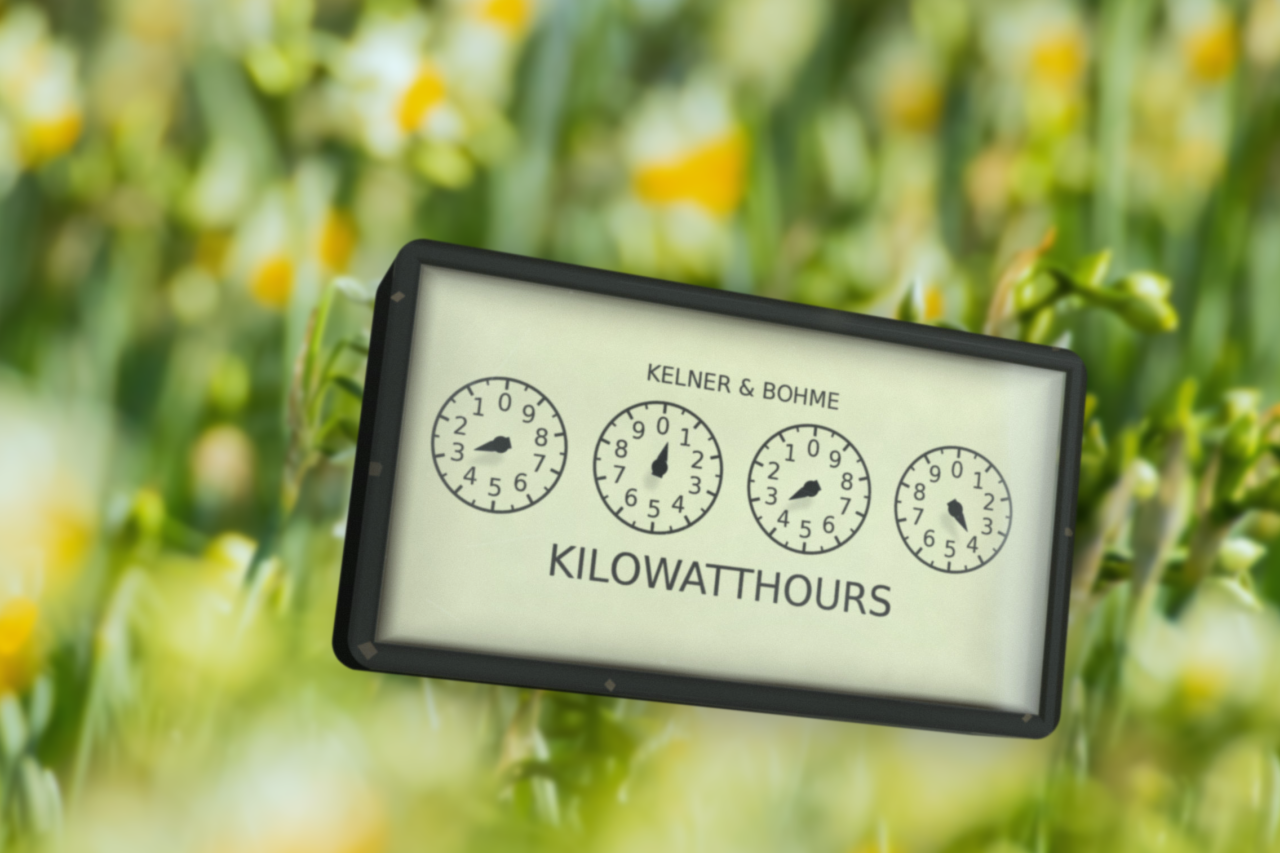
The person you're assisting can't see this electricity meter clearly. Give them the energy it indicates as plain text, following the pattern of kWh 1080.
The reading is kWh 3034
